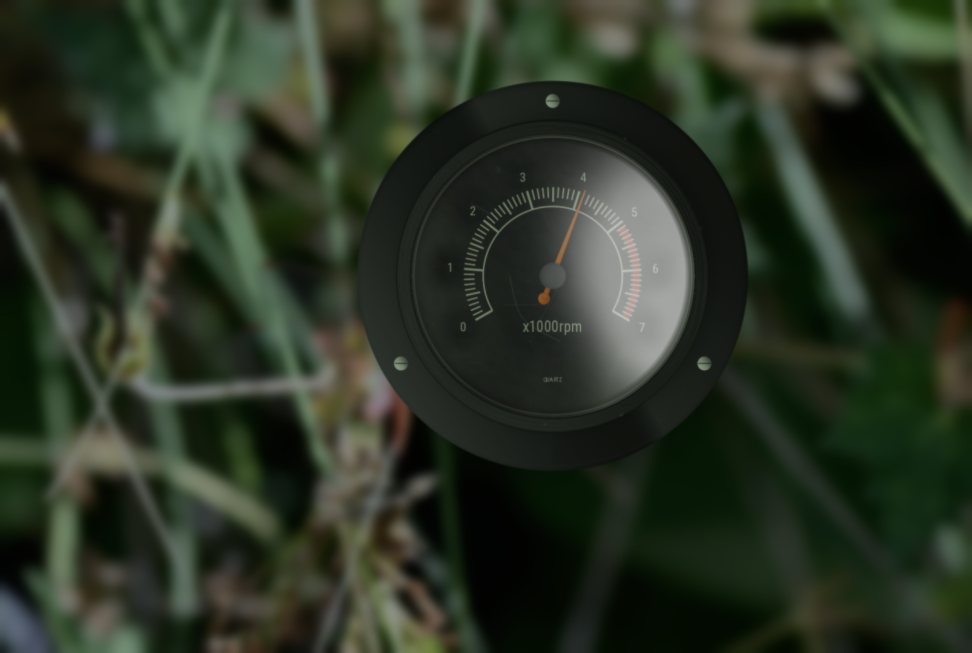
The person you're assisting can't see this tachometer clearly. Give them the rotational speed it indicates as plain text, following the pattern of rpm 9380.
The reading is rpm 4100
